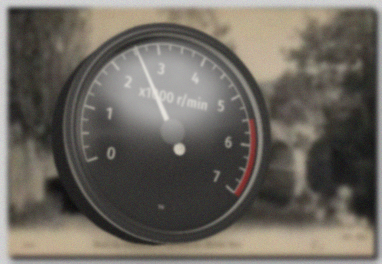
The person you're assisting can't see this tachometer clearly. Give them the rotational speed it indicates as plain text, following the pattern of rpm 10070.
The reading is rpm 2500
